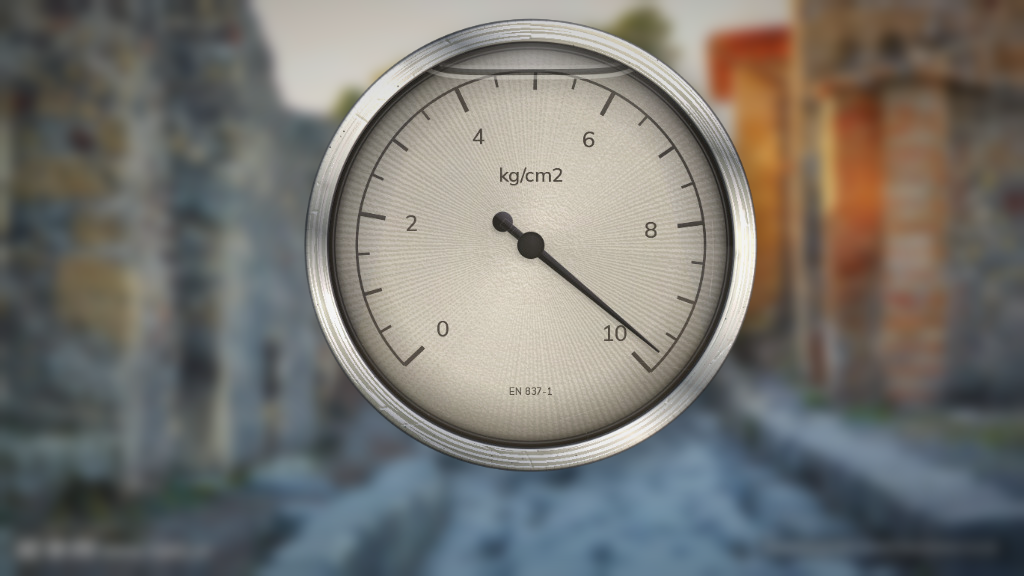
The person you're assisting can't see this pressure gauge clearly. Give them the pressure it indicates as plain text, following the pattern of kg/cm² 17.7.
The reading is kg/cm² 9.75
